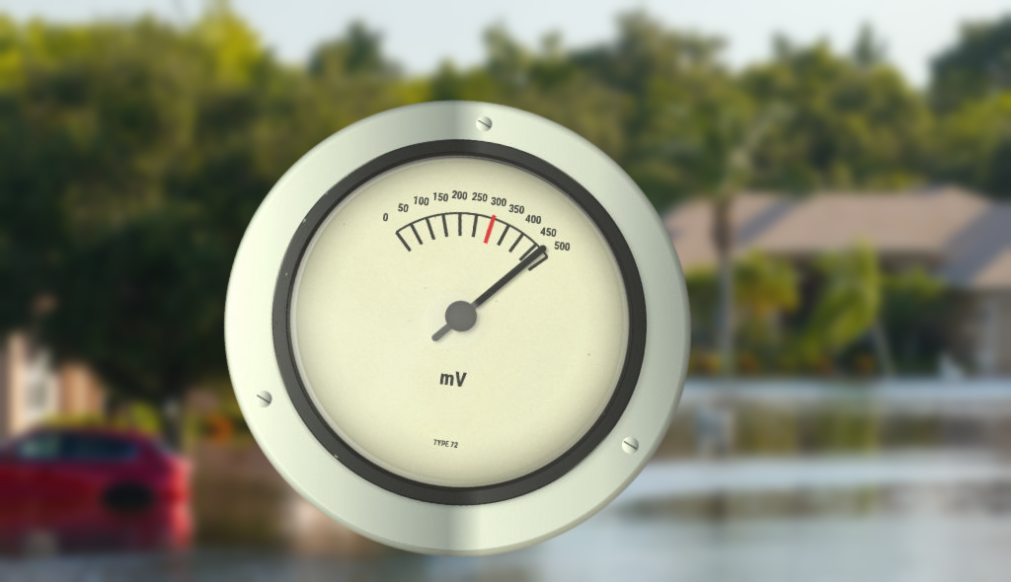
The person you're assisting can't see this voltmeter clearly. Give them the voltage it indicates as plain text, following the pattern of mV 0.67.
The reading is mV 475
